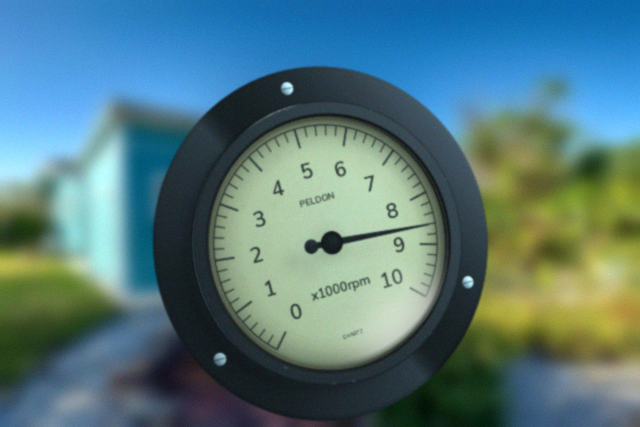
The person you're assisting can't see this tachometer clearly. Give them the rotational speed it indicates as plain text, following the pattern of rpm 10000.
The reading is rpm 8600
